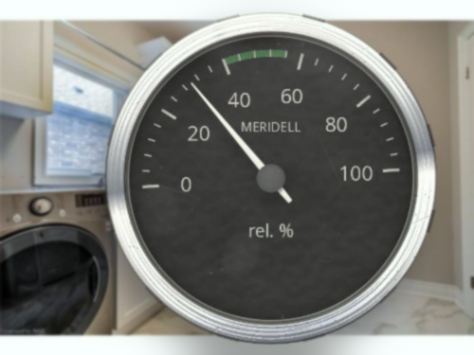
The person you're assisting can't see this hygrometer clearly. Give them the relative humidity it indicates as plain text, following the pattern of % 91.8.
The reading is % 30
